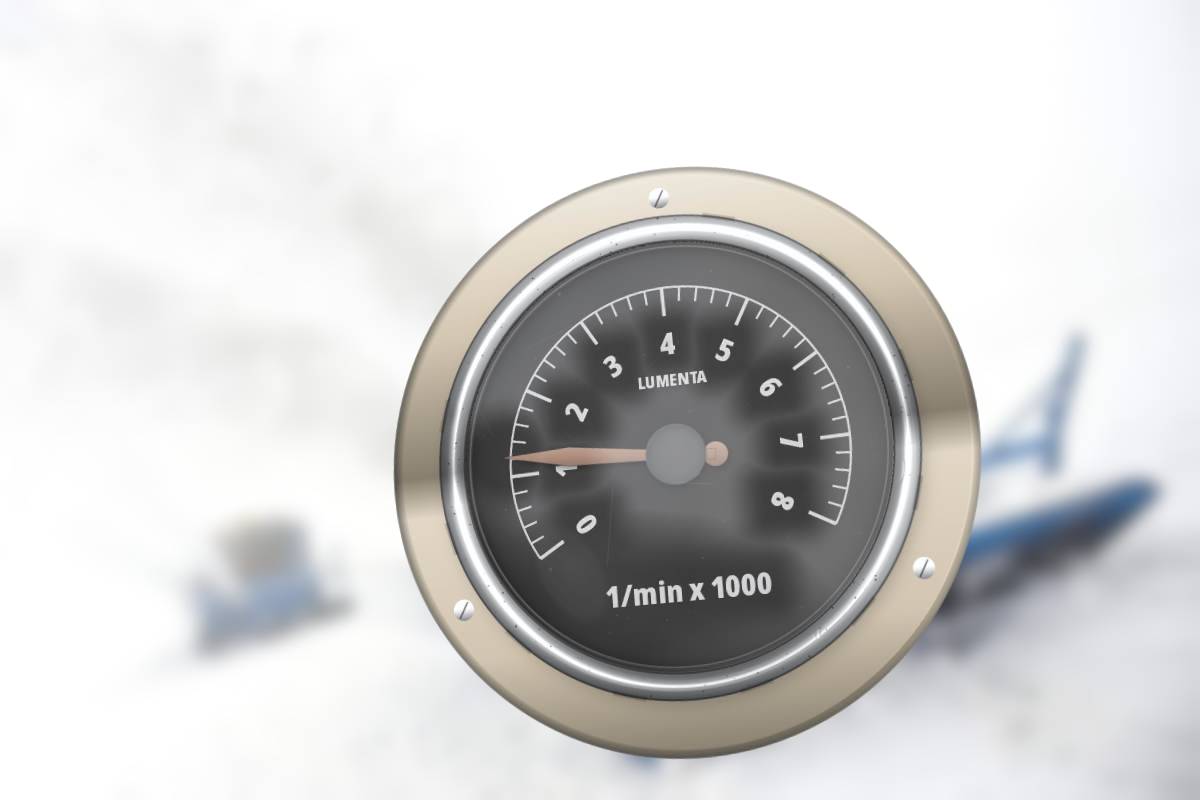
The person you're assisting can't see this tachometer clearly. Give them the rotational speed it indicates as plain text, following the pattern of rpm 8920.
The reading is rpm 1200
